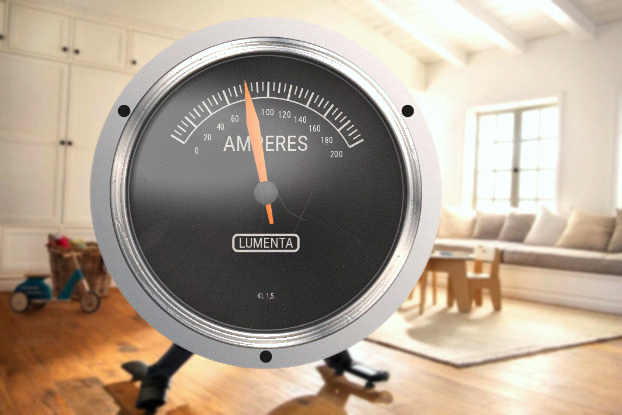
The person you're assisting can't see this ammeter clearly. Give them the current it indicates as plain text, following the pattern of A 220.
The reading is A 80
